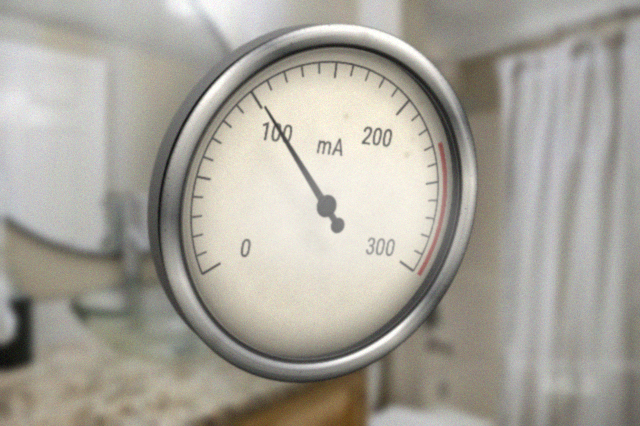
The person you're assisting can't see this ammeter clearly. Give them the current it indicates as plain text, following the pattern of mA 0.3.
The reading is mA 100
